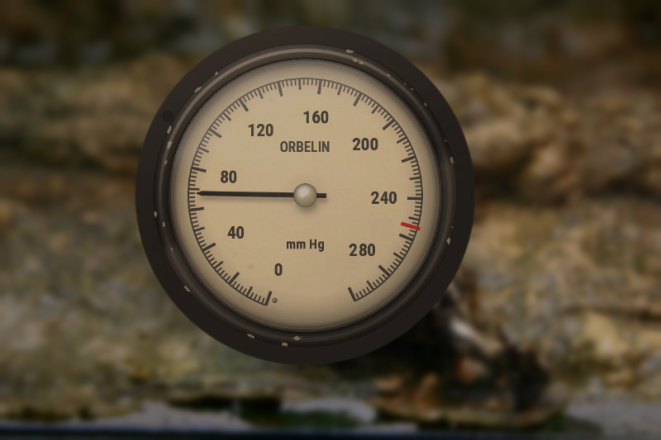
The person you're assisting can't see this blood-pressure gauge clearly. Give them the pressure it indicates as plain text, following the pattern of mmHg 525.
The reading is mmHg 68
